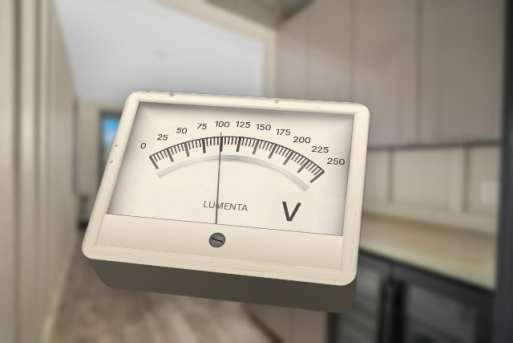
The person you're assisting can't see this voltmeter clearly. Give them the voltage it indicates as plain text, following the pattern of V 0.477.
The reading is V 100
